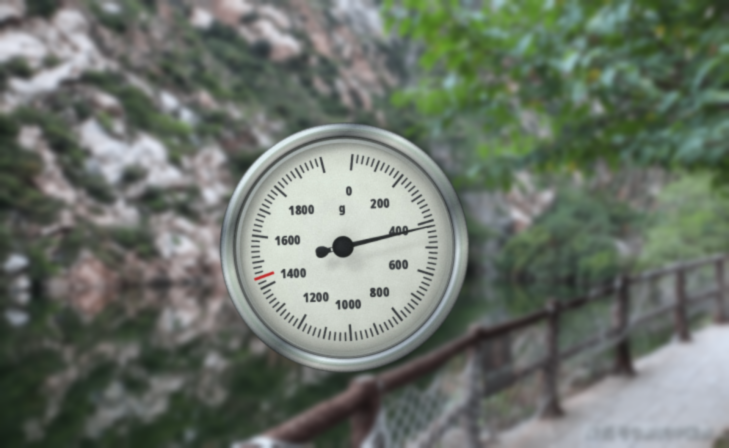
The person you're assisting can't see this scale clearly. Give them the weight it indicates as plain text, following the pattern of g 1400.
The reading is g 420
